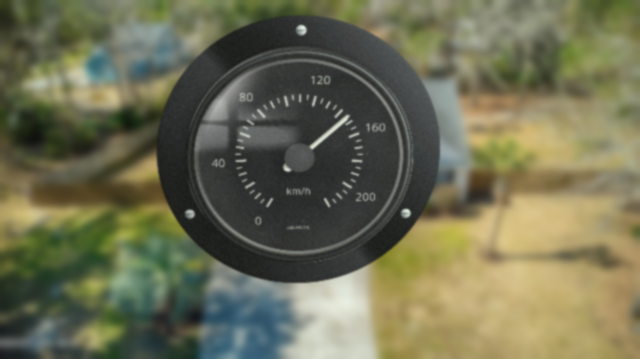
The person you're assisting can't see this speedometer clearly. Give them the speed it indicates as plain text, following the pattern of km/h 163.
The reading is km/h 145
